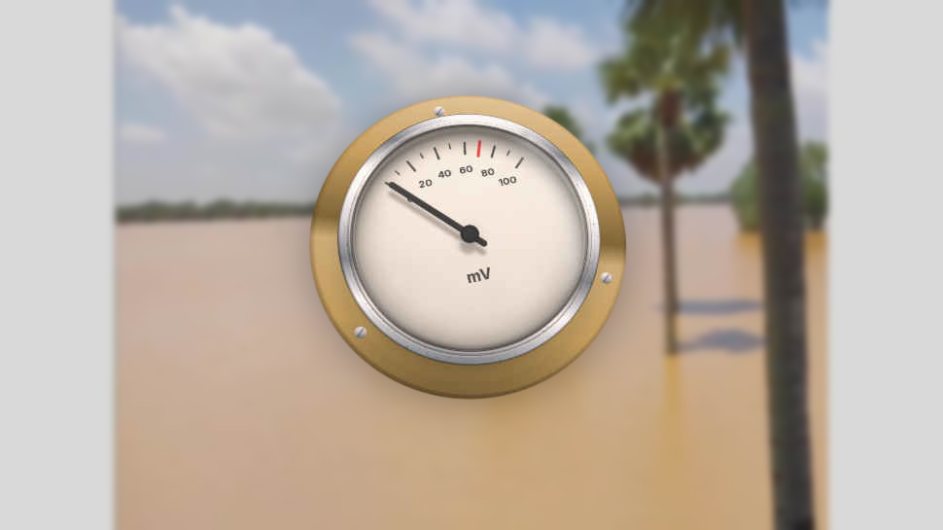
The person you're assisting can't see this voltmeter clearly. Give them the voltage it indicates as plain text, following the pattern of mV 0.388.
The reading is mV 0
